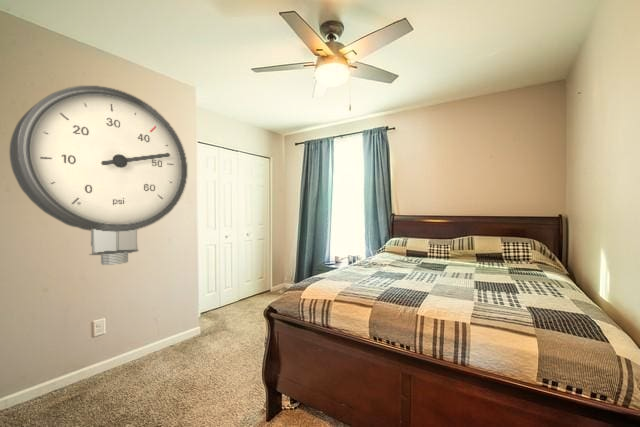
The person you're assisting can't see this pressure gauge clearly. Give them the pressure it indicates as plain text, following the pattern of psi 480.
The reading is psi 47.5
